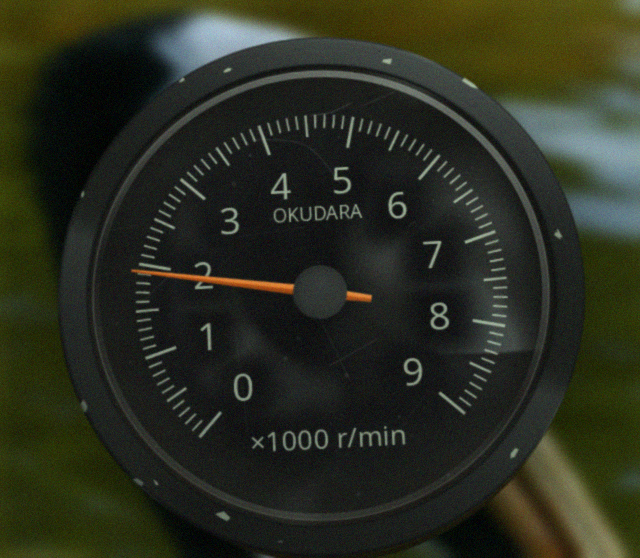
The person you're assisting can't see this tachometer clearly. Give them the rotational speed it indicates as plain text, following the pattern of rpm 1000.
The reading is rpm 1900
